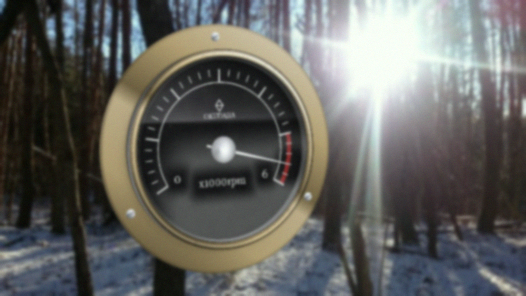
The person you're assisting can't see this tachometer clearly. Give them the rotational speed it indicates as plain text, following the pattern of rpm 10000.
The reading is rpm 5600
